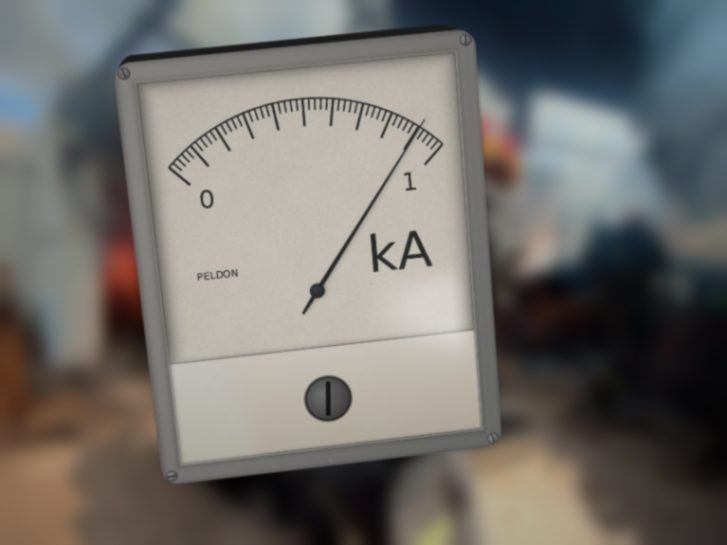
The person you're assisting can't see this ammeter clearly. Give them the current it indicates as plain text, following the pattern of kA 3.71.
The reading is kA 0.9
